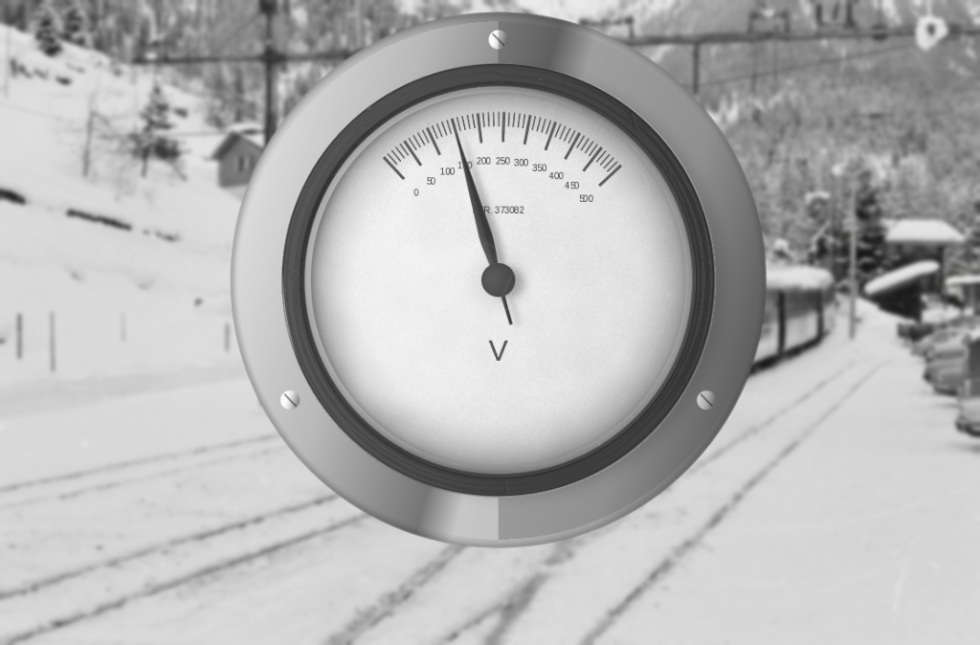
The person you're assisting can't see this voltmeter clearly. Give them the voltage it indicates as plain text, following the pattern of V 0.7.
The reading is V 150
